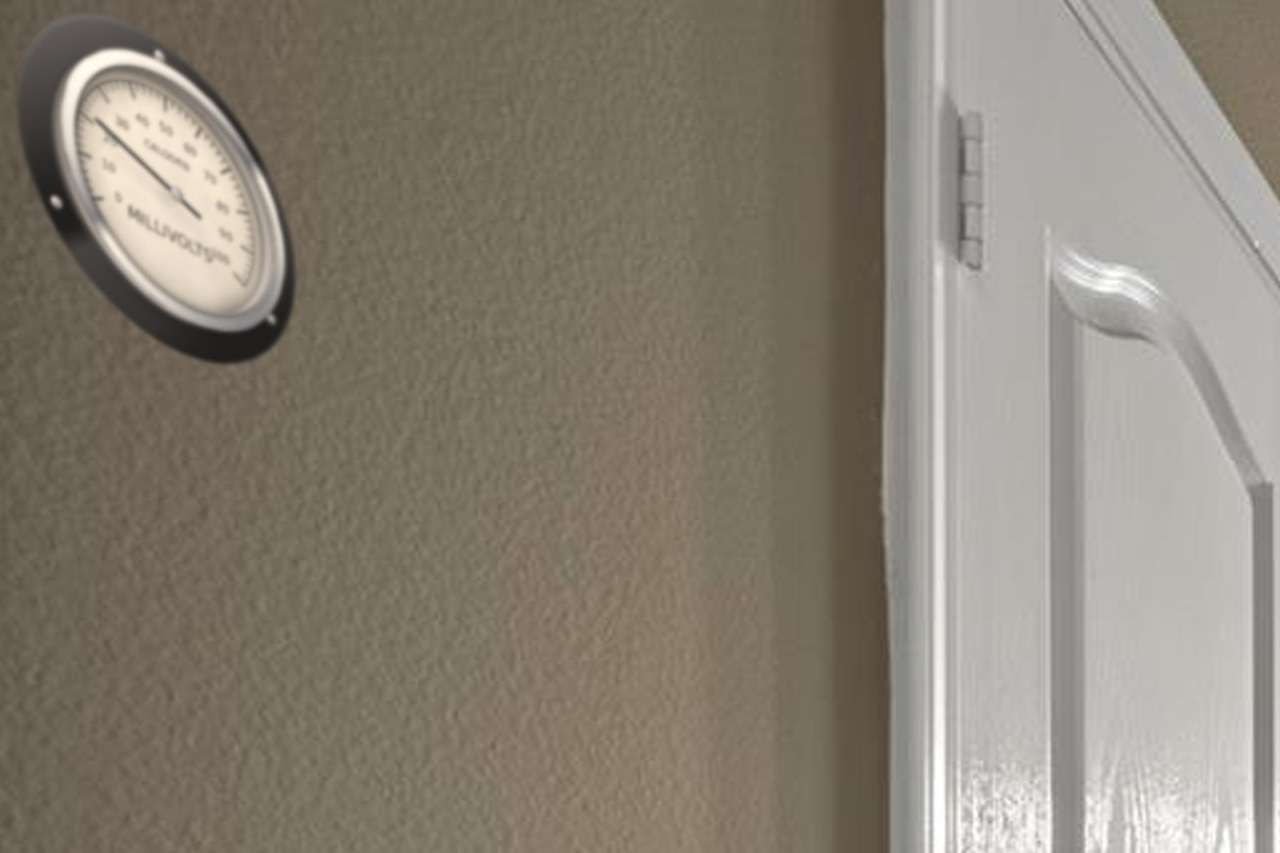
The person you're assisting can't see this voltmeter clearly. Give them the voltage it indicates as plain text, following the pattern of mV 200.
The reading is mV 20
